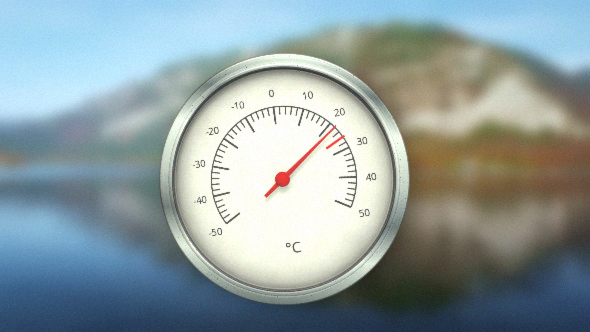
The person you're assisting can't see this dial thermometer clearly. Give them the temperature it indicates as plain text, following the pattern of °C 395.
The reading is °C 22
